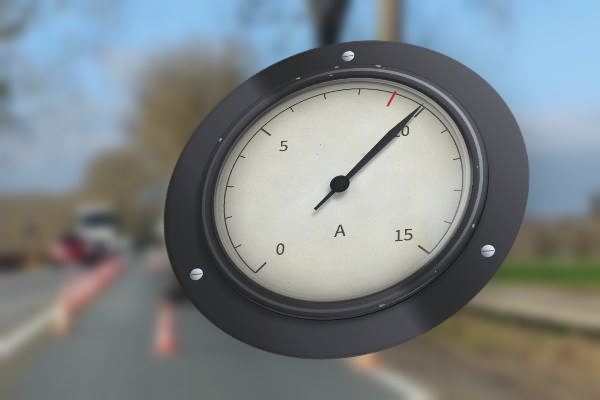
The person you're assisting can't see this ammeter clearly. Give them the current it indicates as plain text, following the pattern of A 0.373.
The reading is A 10
